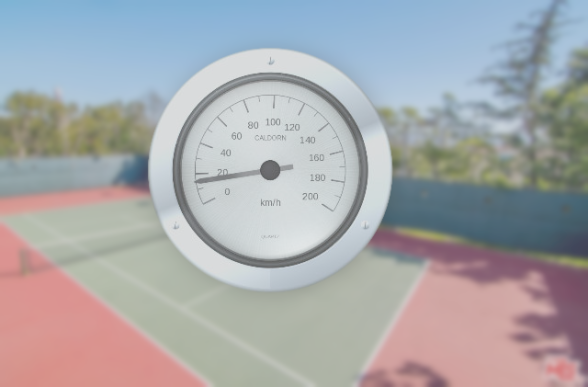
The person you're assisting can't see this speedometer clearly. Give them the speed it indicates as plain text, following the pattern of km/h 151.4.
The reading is km/h 15
